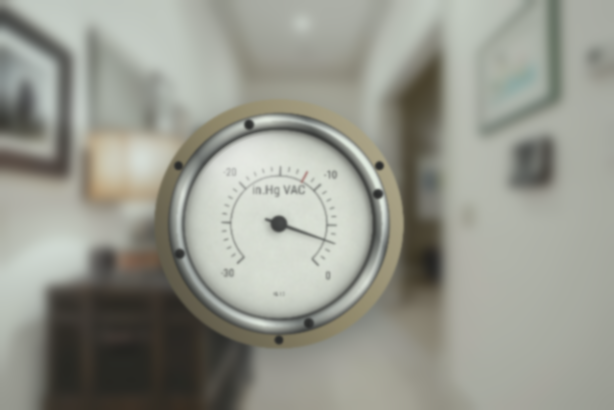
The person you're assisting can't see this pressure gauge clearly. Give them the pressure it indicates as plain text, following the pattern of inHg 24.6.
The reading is inHg -3
